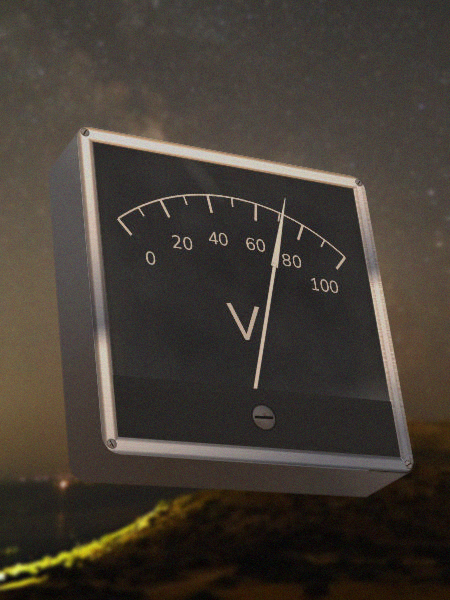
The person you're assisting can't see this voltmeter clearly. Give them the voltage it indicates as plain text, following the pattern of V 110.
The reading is V 70
